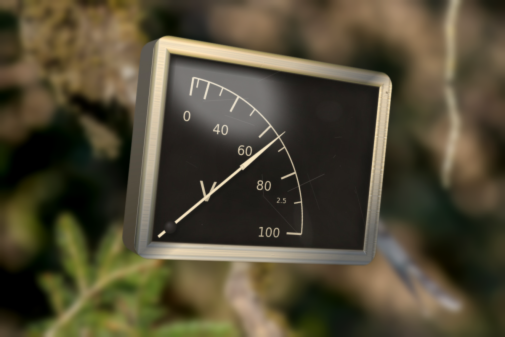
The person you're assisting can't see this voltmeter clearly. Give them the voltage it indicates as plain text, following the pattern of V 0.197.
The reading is V 65
